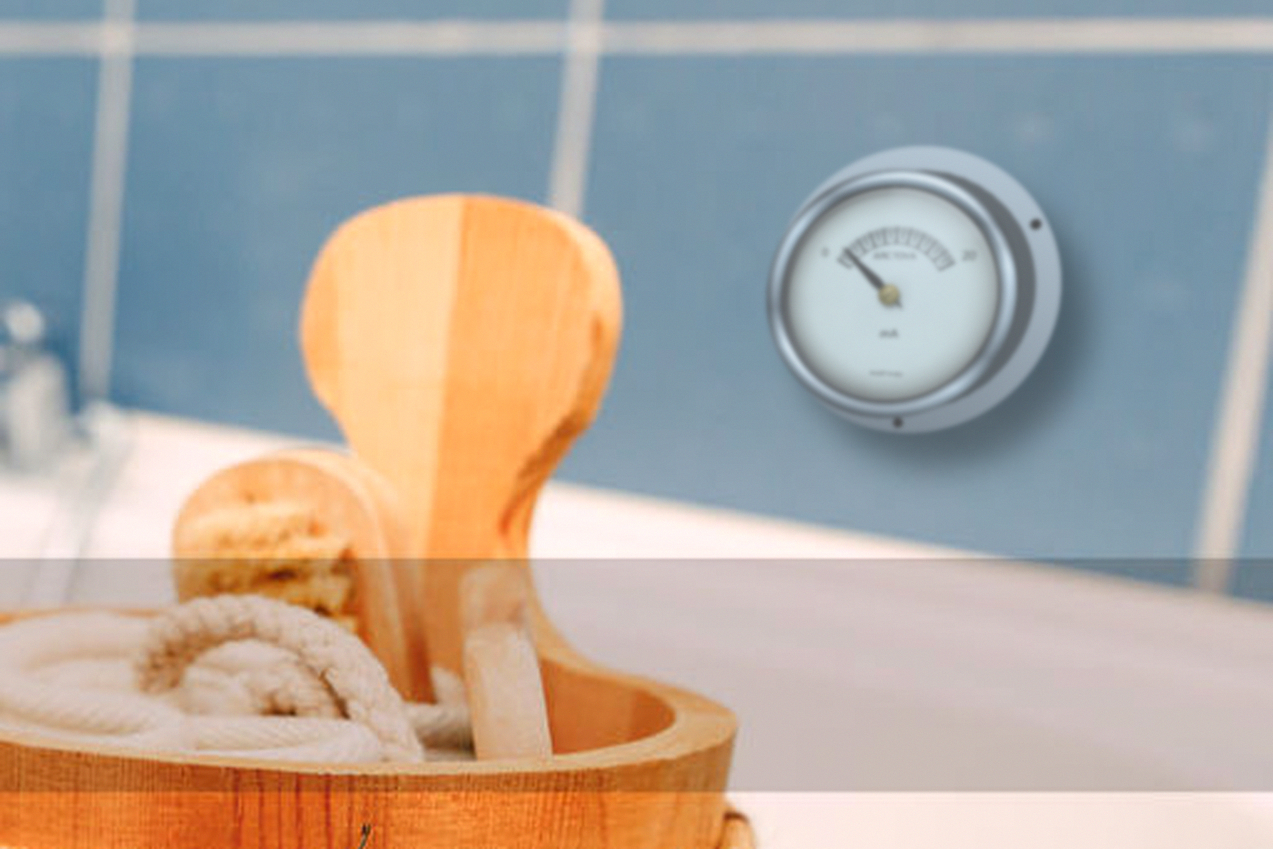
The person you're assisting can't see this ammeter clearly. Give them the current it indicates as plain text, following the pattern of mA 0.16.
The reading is mA 2
